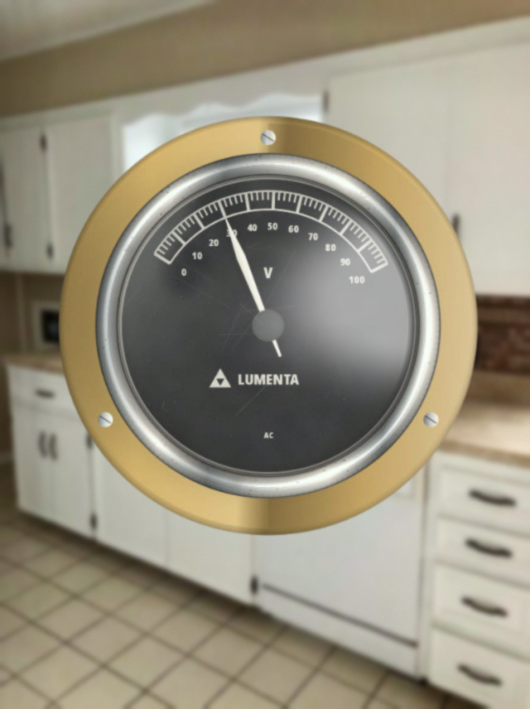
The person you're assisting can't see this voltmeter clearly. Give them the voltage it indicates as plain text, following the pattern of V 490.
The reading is V 30
